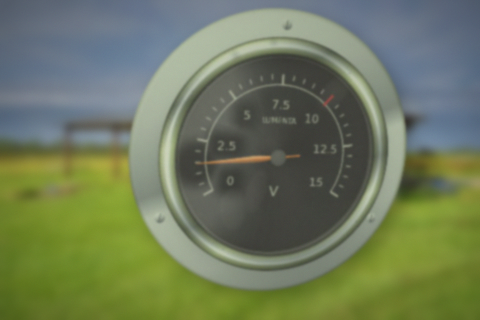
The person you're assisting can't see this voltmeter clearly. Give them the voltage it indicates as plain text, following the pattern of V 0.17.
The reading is V 1.5
